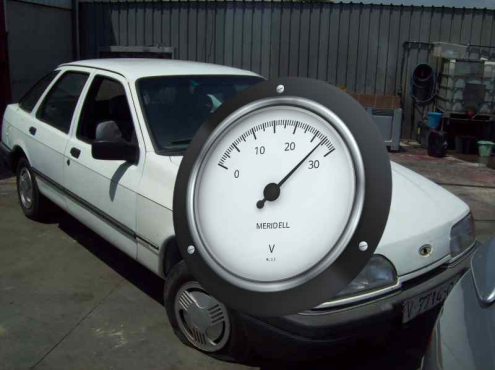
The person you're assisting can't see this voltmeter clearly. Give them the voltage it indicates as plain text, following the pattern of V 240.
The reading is V 27.5
